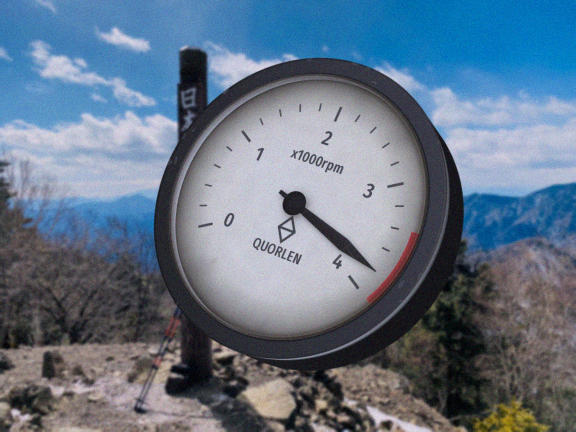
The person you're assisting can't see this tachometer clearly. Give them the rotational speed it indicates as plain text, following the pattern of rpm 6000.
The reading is rpm 3800
